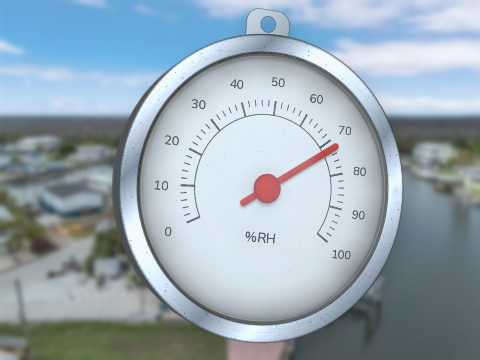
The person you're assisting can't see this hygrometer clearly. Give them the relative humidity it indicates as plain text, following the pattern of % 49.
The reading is % 72
